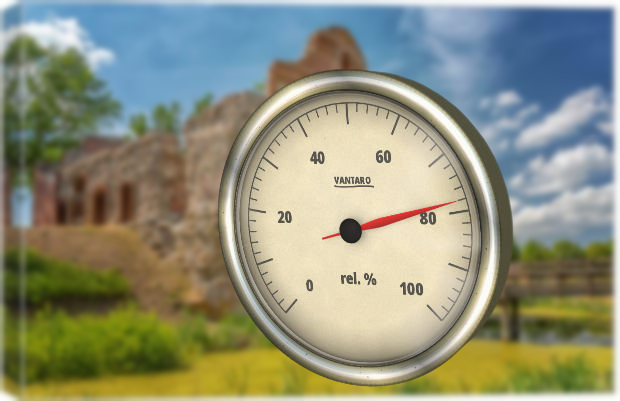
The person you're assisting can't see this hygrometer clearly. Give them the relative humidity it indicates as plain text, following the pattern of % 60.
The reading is % 78
